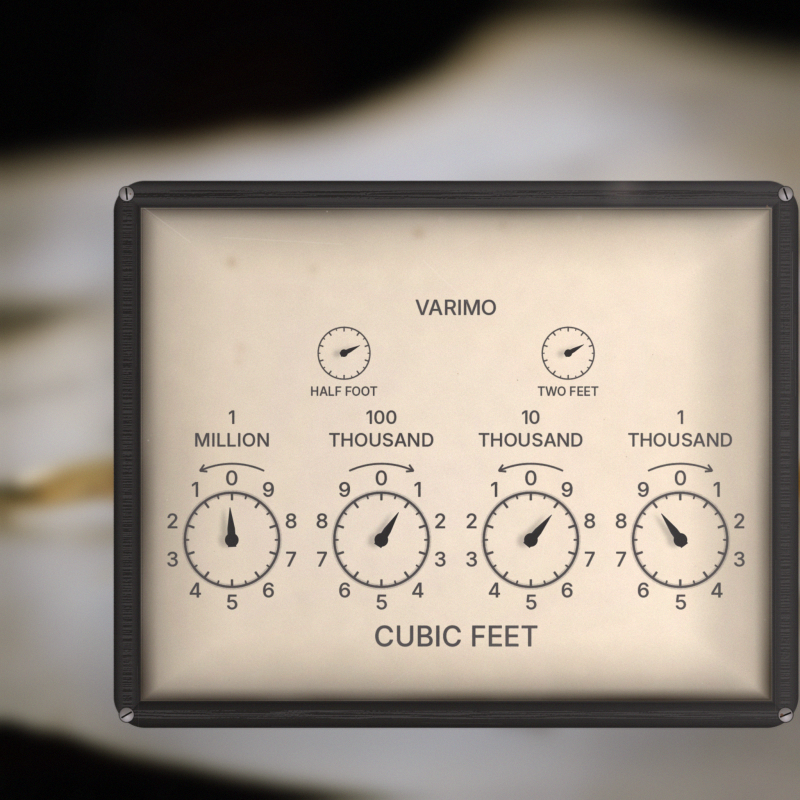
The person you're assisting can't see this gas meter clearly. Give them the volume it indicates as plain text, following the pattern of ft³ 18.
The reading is ft³ 8900
